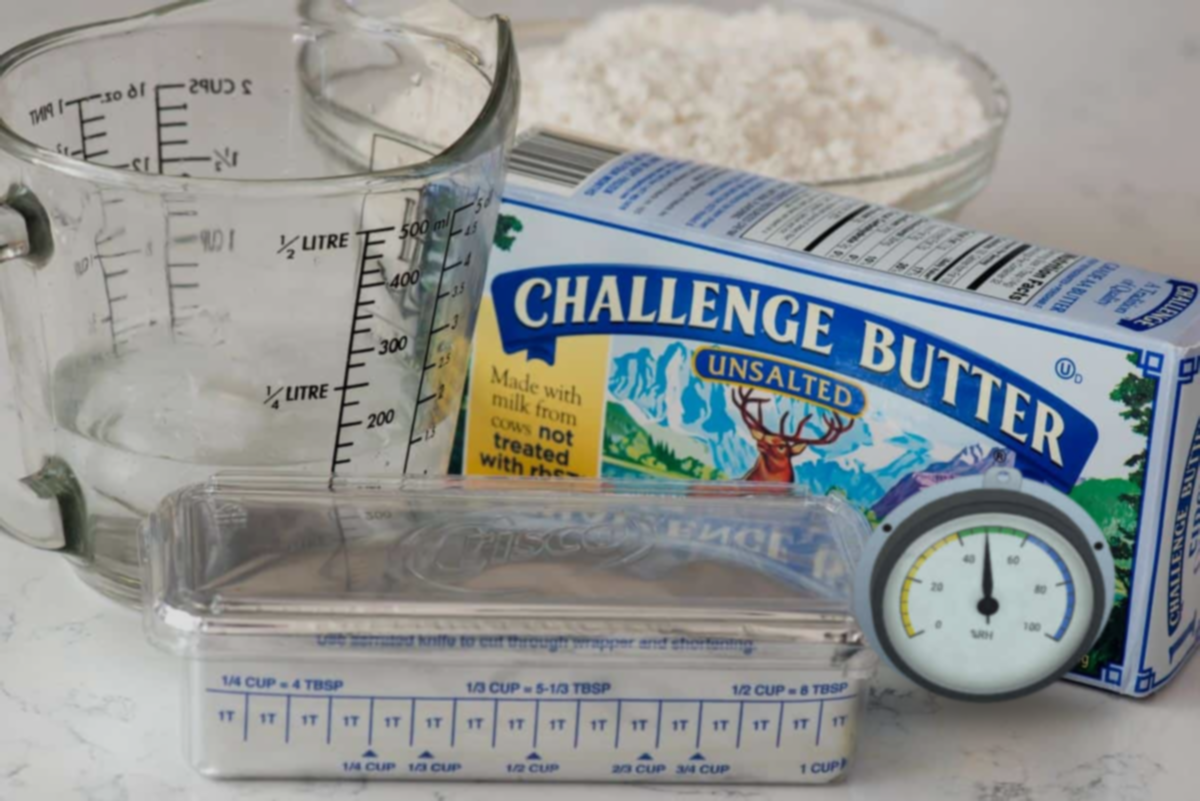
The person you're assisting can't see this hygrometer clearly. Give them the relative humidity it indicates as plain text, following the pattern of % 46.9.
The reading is % 48
